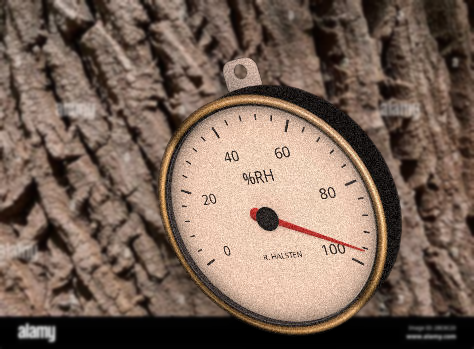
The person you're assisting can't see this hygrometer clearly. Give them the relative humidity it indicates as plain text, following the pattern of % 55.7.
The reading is % 96
